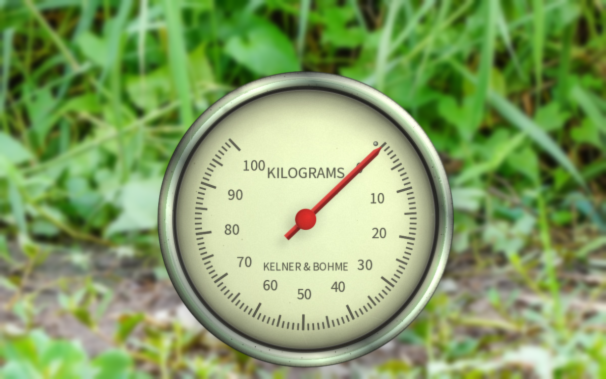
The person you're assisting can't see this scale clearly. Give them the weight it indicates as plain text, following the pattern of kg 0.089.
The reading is kg 0
